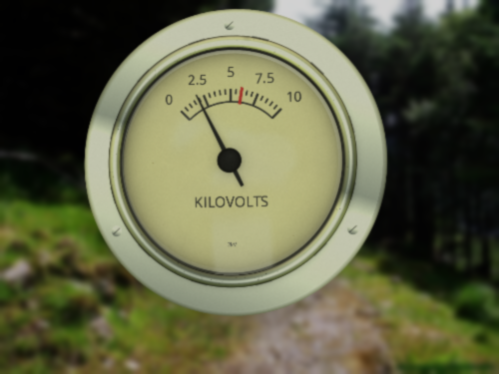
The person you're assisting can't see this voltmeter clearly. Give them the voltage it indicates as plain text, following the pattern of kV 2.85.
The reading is kV 2
